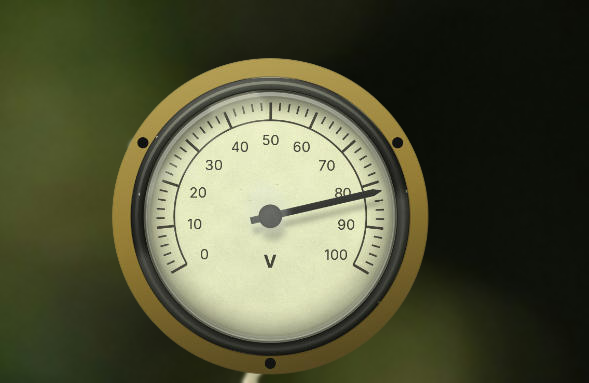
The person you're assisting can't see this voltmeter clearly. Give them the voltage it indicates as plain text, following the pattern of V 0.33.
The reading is V 82
